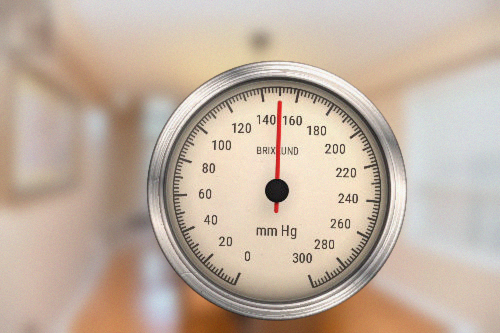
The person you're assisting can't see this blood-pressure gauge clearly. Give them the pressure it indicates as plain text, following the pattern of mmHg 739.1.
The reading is mmHg 150
